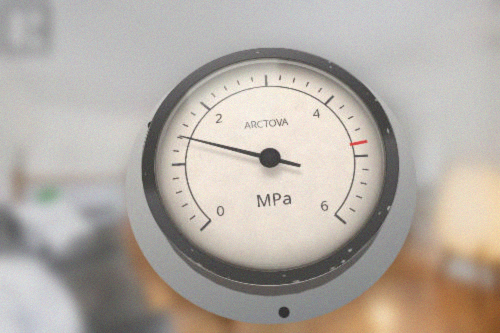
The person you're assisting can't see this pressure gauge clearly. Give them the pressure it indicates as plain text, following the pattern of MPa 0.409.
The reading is MPa 1.4
